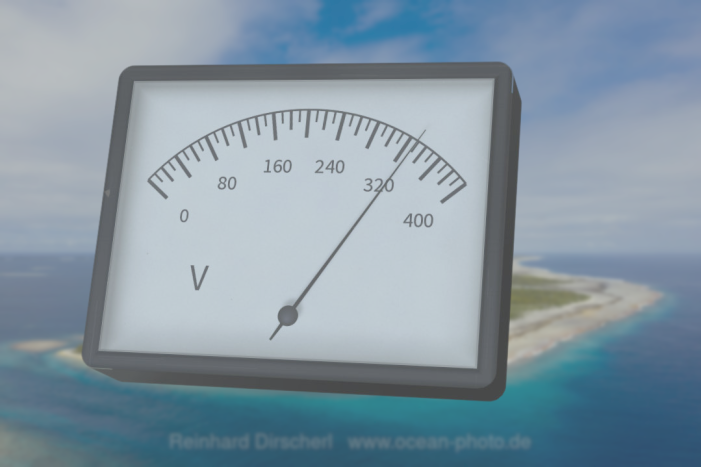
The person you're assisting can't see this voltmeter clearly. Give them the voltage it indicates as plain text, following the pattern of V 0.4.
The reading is V 330
